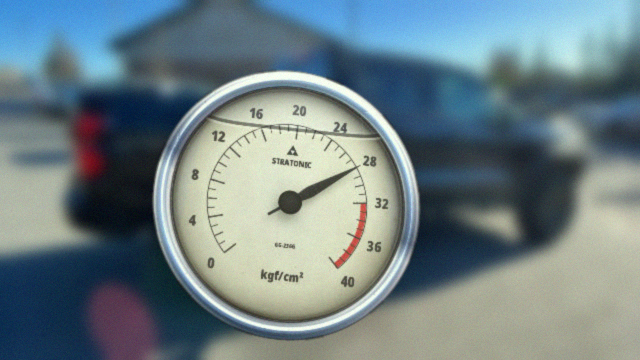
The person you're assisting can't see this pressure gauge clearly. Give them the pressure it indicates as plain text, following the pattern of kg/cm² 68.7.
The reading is kg/cm² 28
